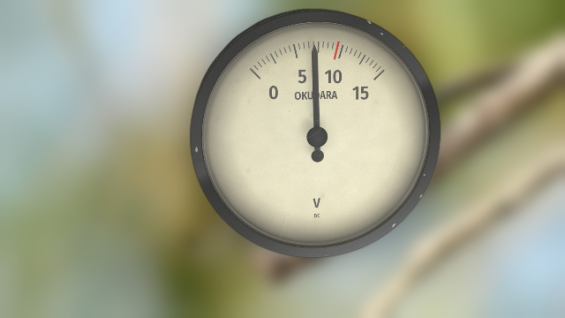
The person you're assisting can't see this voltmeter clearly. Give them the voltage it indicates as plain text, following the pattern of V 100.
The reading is V 7
